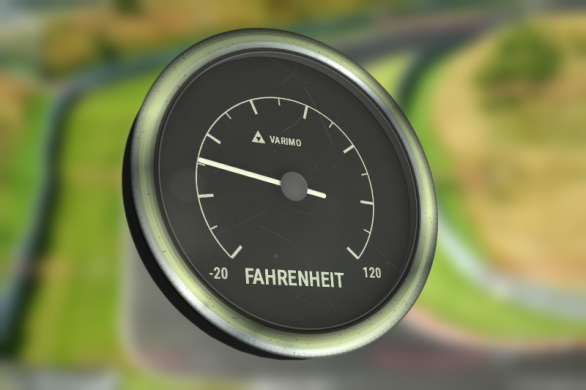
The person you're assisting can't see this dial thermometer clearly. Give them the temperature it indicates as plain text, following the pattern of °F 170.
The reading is °F 10
